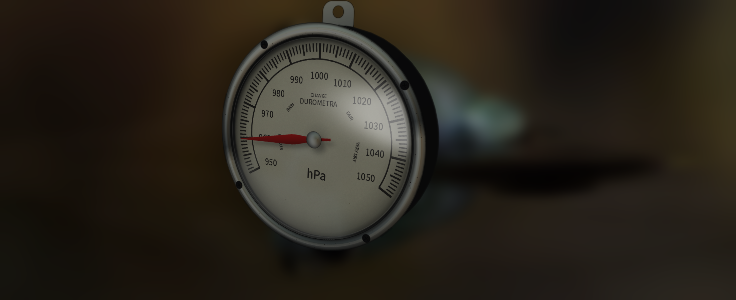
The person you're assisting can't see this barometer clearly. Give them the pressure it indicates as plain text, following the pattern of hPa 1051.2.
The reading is hPa 960
